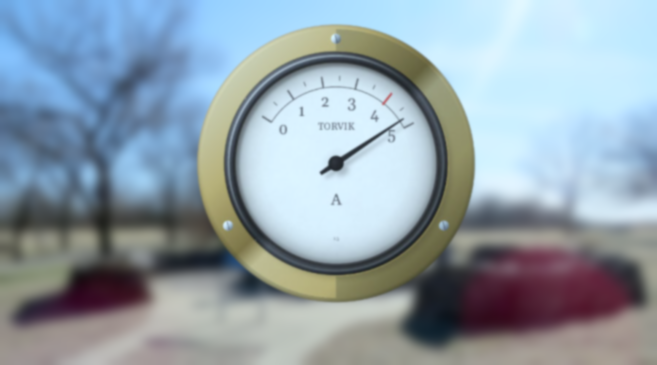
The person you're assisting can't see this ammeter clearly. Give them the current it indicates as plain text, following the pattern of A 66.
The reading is A 4.75
